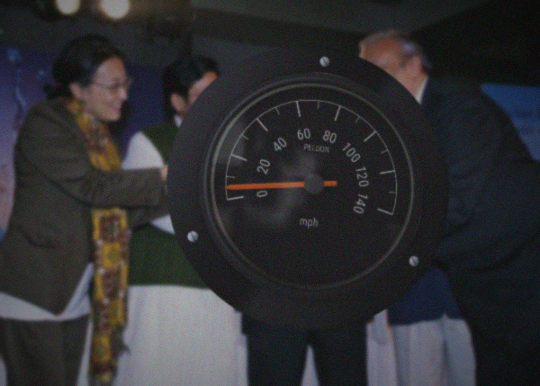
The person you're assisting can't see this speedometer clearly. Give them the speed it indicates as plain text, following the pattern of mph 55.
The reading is mph 5
